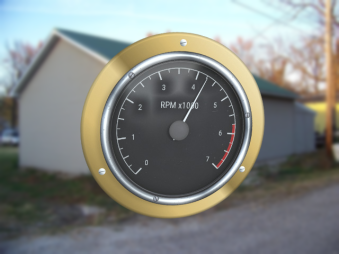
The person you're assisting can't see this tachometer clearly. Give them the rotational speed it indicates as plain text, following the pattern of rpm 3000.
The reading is rpm 4250
